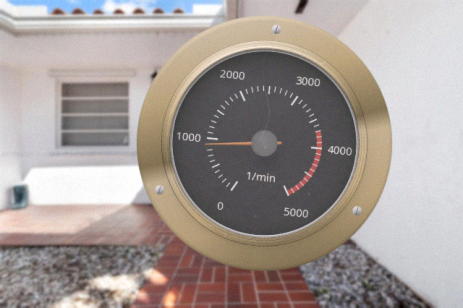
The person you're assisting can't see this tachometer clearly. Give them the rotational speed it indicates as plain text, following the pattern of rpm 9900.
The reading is rpm 900
